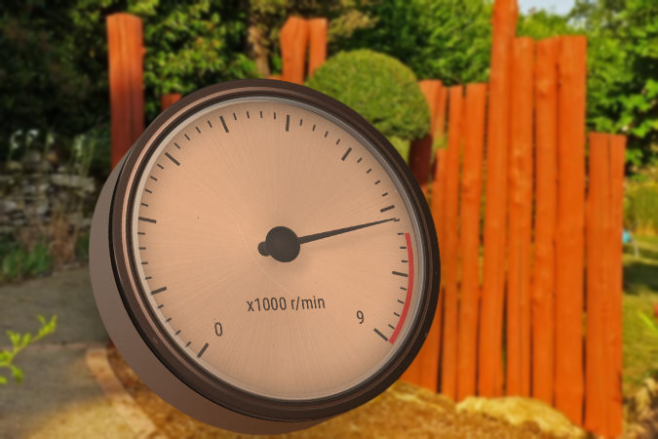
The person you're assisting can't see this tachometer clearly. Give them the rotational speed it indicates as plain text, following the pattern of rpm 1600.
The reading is rpm 7200
